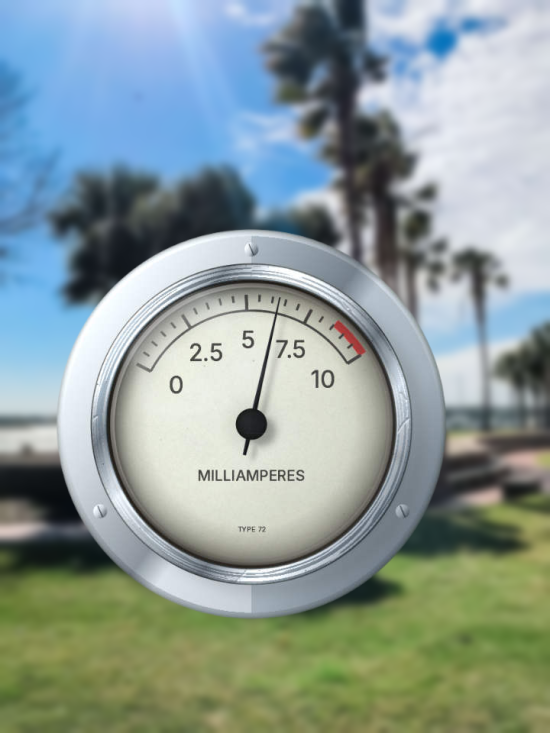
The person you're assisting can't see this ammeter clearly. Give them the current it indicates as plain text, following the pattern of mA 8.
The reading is mA 6.25
